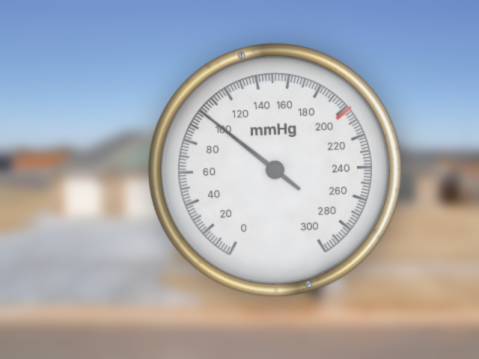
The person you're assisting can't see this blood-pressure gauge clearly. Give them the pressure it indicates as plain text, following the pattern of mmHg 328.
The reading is mmHg 100
